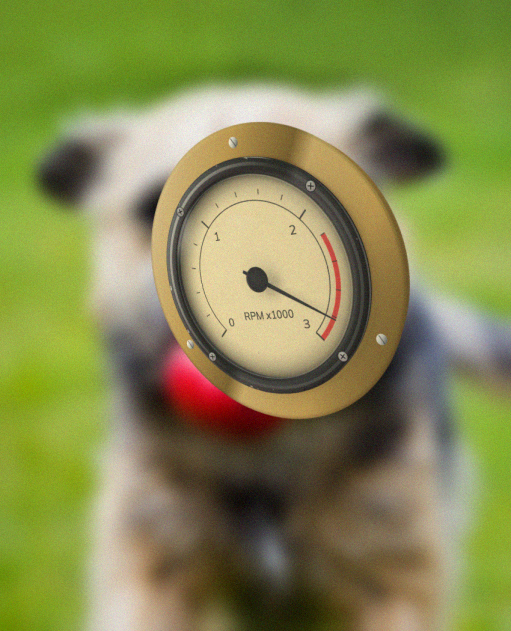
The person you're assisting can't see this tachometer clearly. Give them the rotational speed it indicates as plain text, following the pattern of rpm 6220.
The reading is rpm 2800
